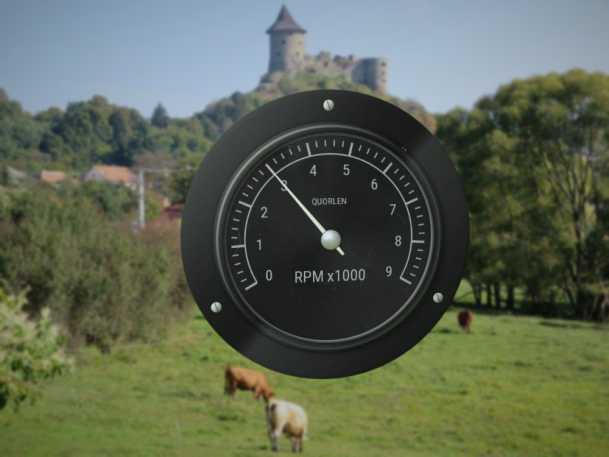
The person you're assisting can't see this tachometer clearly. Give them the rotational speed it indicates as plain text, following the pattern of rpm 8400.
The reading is rpm 3000
